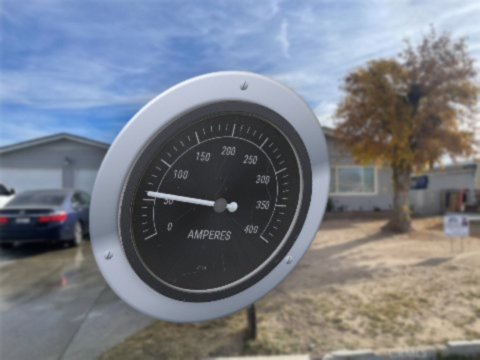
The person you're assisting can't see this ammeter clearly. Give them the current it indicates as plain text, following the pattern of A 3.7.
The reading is A 60
